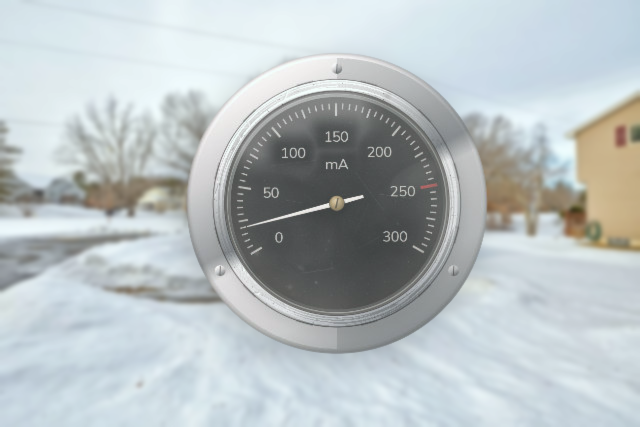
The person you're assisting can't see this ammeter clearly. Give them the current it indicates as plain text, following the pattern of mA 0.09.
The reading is mA 20
